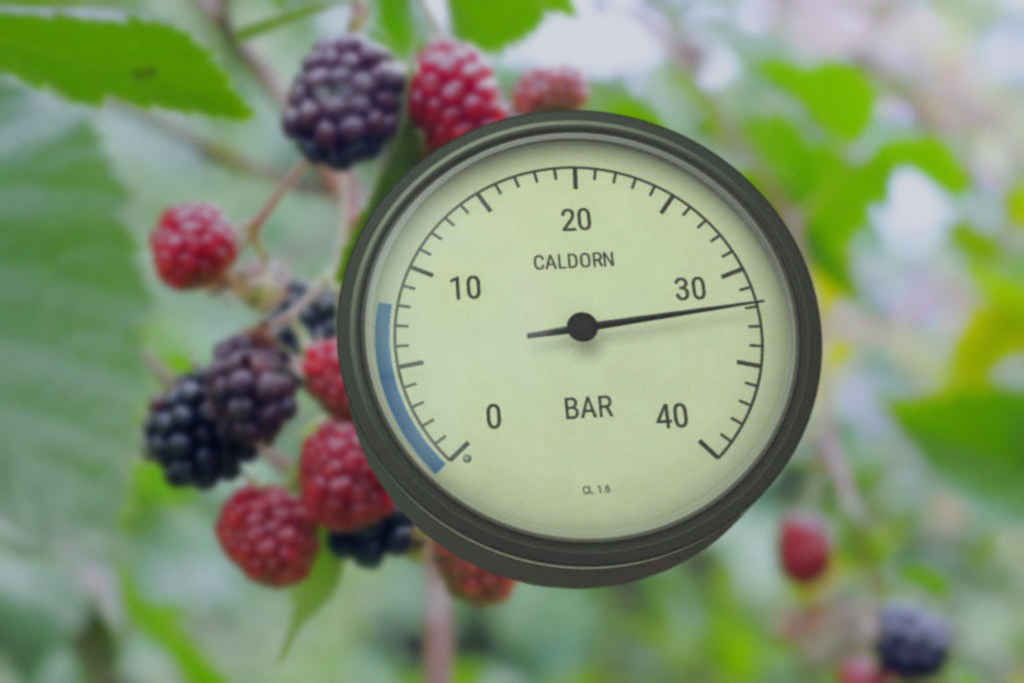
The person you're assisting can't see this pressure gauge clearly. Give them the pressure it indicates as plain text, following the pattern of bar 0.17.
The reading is bar 32
